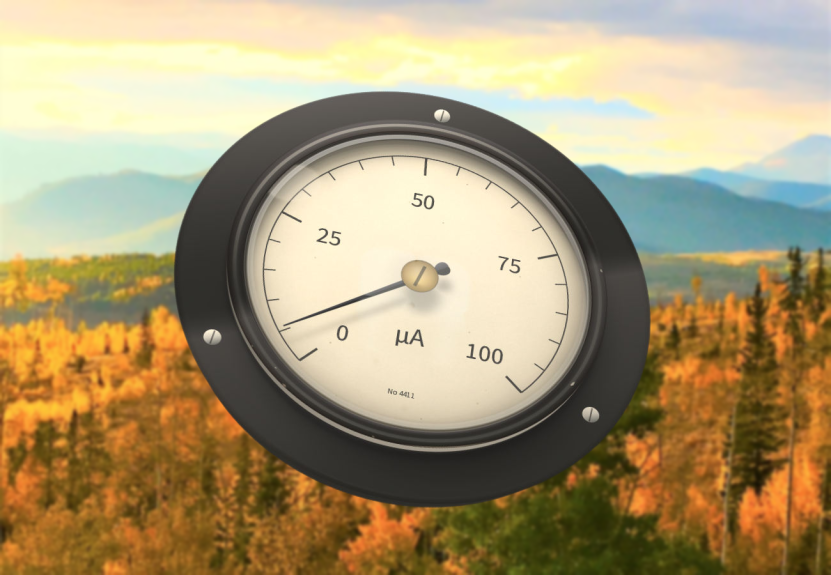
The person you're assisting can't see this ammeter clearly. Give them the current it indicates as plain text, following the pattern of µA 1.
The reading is µA 5
